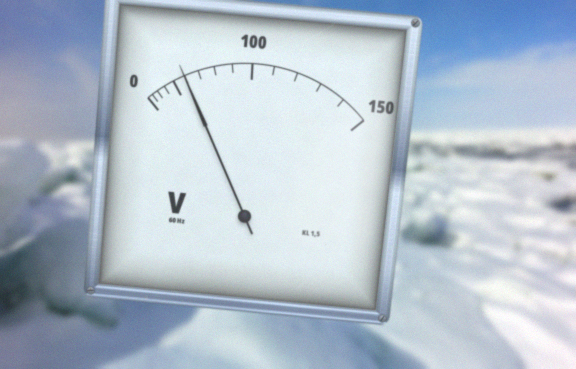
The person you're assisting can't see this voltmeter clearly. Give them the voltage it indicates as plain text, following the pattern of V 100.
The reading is V 60
